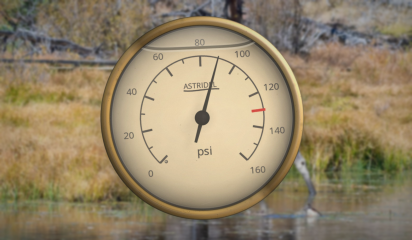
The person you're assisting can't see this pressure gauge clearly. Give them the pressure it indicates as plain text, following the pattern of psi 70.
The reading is psi 90
